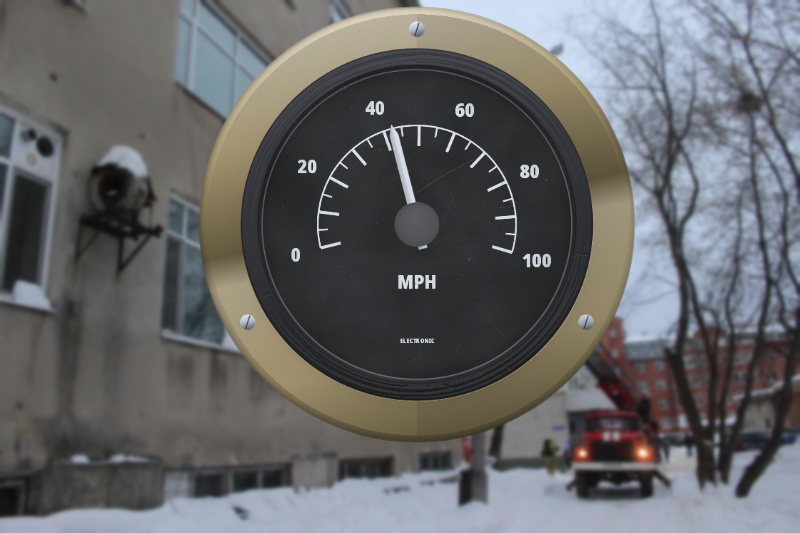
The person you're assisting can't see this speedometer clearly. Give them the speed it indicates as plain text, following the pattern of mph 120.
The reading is mph 42.5
